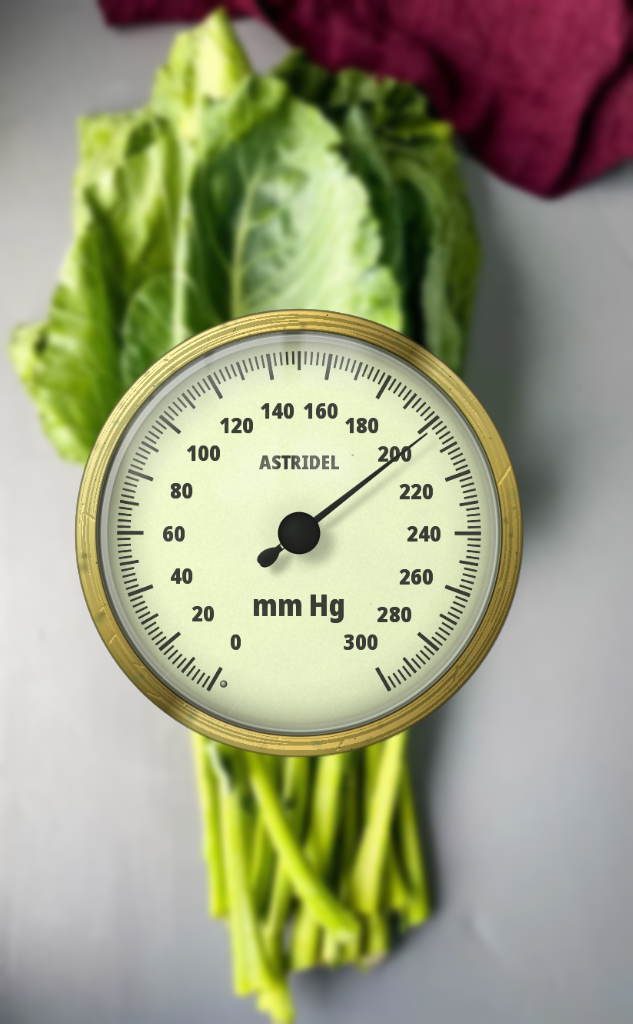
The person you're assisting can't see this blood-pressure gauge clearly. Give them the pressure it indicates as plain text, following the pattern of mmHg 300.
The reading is mmHg 202
